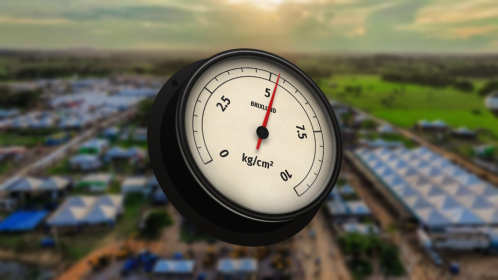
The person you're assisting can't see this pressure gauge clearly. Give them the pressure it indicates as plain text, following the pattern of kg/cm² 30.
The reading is kg/cm² 5.25
